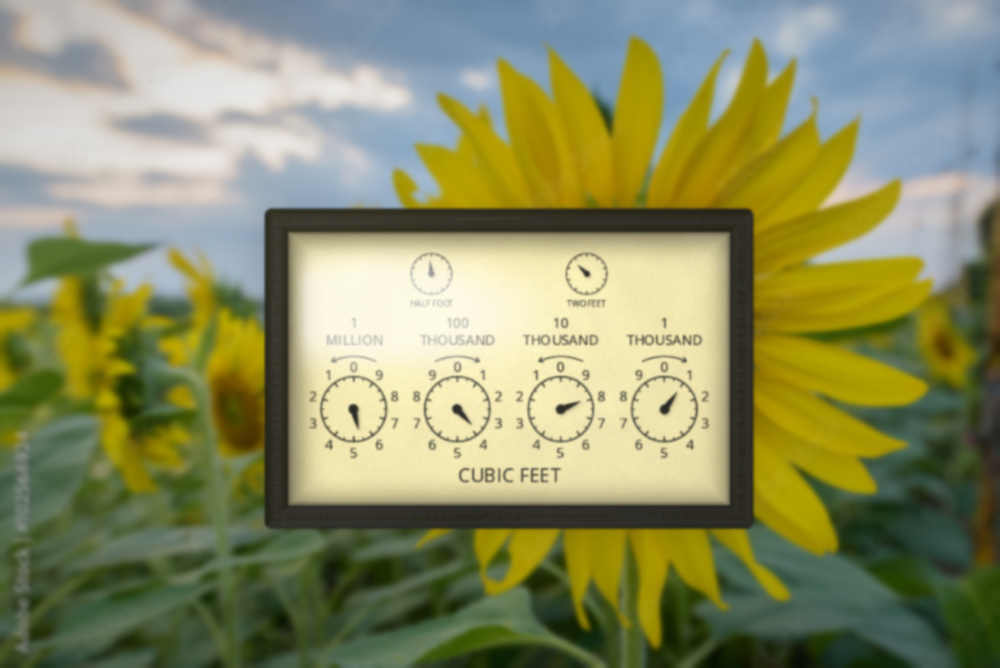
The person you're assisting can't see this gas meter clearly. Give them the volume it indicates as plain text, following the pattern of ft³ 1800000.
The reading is ft³ 538100
